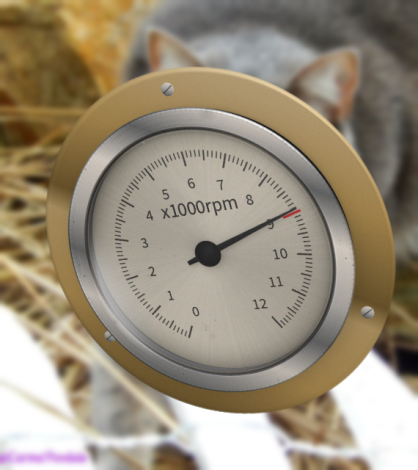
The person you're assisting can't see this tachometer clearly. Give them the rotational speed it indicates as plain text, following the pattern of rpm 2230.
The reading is rpm 8900
